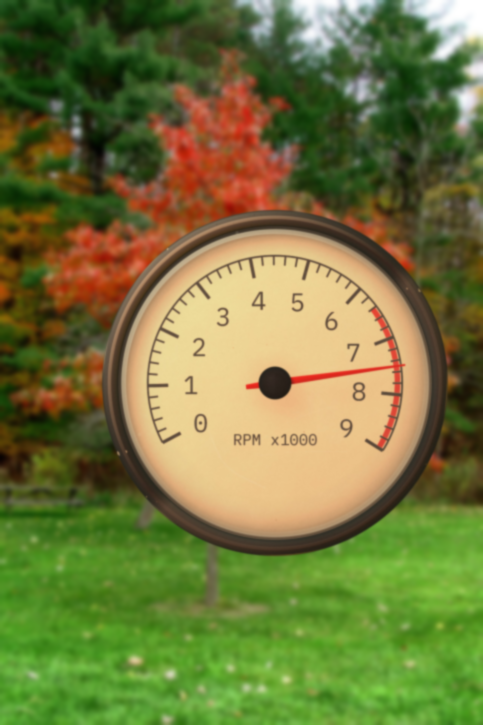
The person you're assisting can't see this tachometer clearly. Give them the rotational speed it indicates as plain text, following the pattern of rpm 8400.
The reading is rpm 7500
